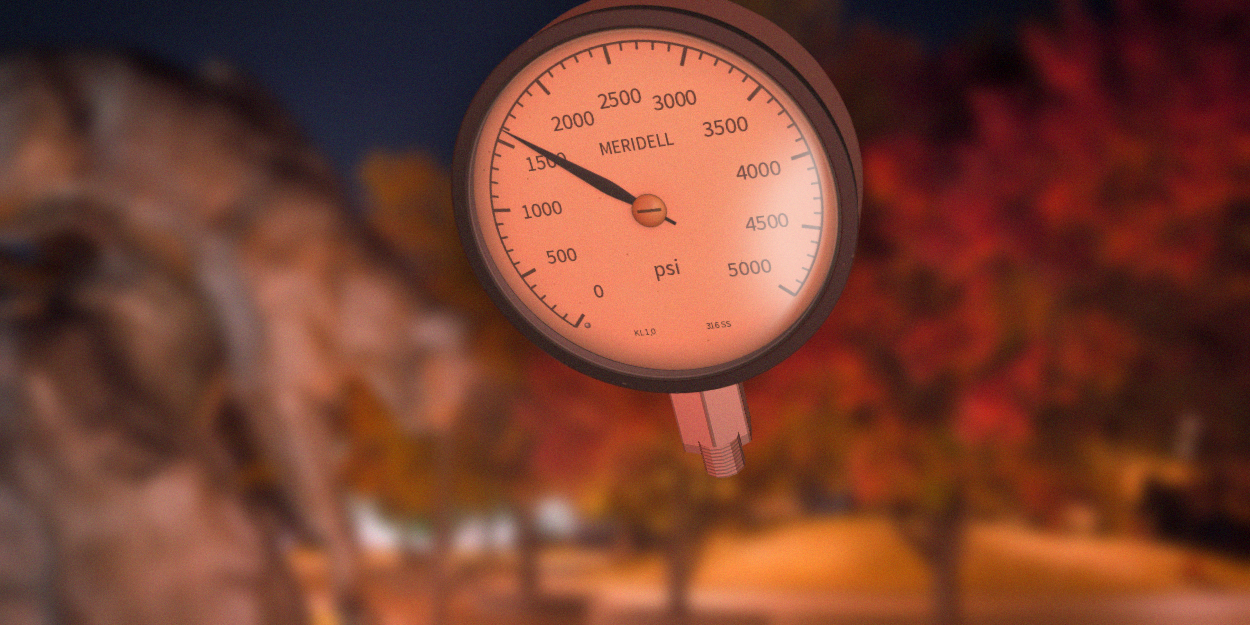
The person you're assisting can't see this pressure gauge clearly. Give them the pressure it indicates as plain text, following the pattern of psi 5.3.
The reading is psi 1600
